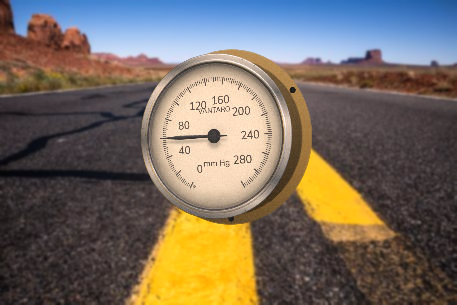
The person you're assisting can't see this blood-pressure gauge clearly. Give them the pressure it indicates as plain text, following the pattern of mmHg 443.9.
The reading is mmHg 60
